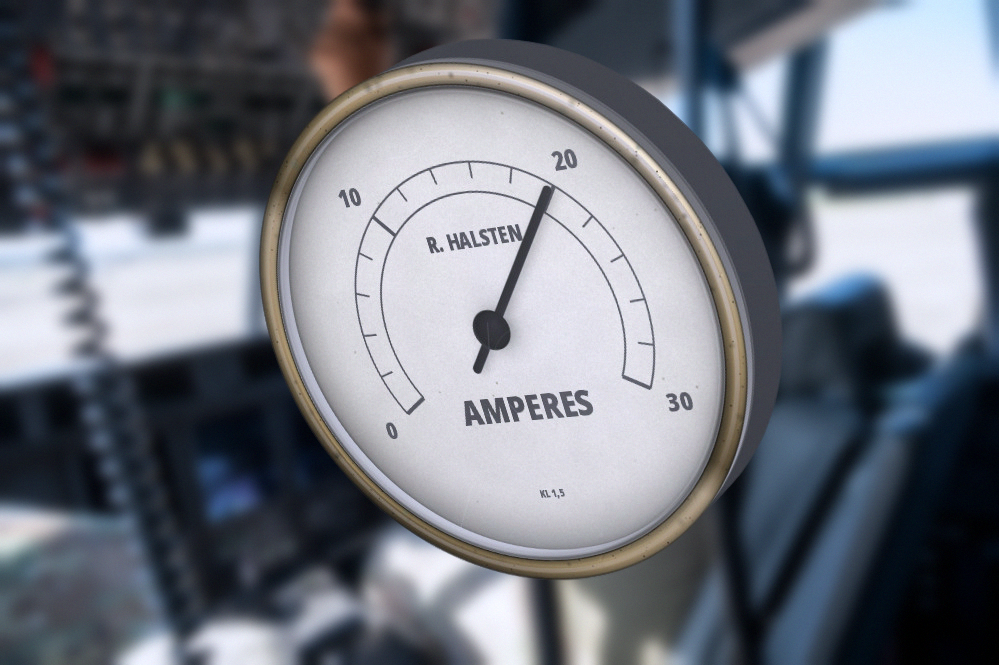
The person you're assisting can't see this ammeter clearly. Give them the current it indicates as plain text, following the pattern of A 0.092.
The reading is A 20
